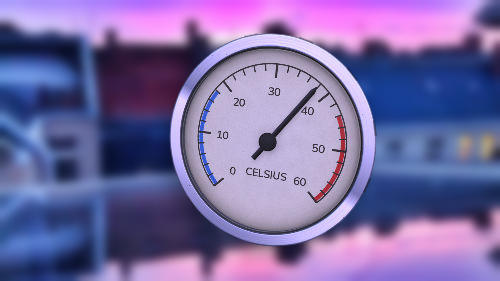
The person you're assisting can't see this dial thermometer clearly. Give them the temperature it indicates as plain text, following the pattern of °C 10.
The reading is °C 38
